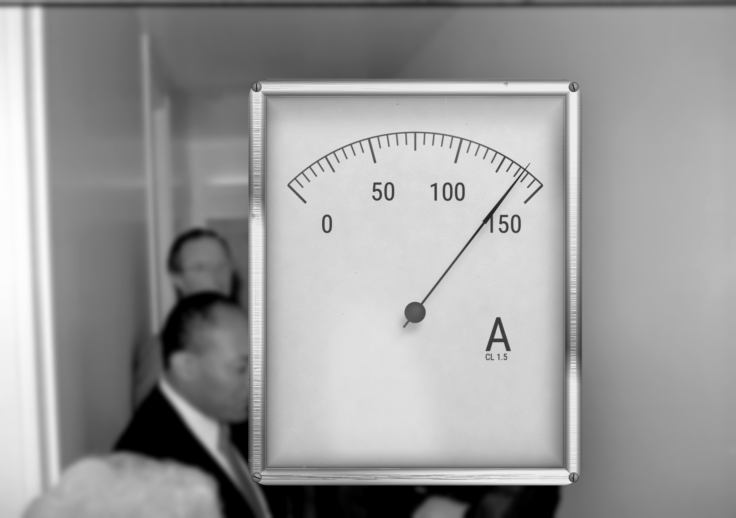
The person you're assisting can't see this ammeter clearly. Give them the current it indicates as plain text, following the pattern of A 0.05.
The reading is A 137.5
